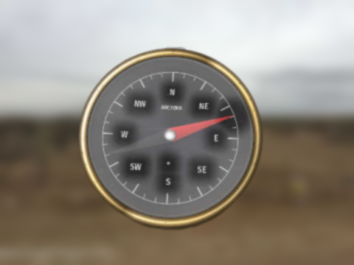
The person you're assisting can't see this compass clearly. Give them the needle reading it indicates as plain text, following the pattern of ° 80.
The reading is ° 70
